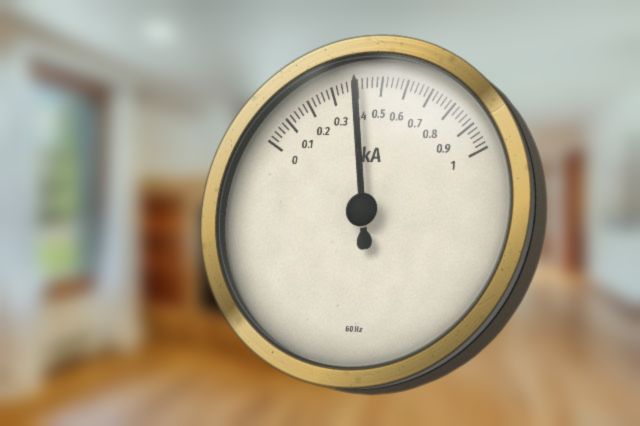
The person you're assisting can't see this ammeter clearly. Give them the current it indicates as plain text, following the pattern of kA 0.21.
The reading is kA 0.4
